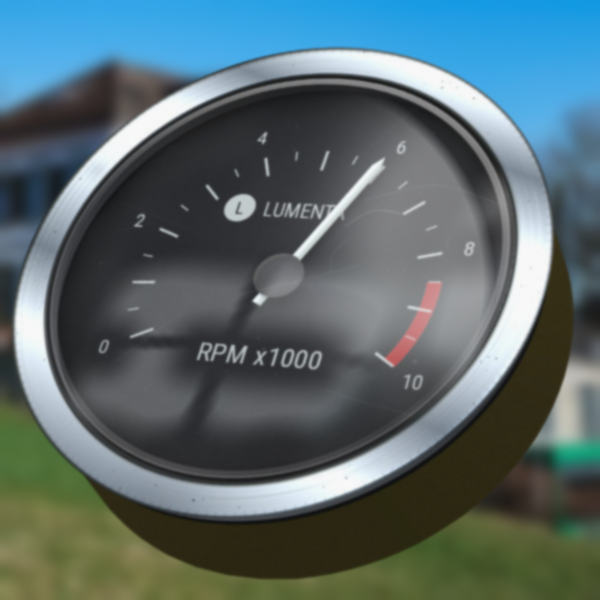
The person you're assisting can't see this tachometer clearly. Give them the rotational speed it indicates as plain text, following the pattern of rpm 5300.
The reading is rpm 6000
